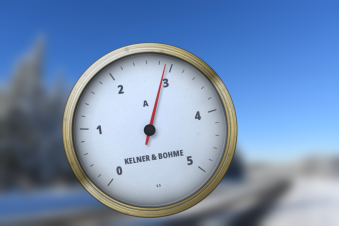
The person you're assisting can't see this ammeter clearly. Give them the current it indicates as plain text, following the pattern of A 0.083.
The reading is A 2.9
